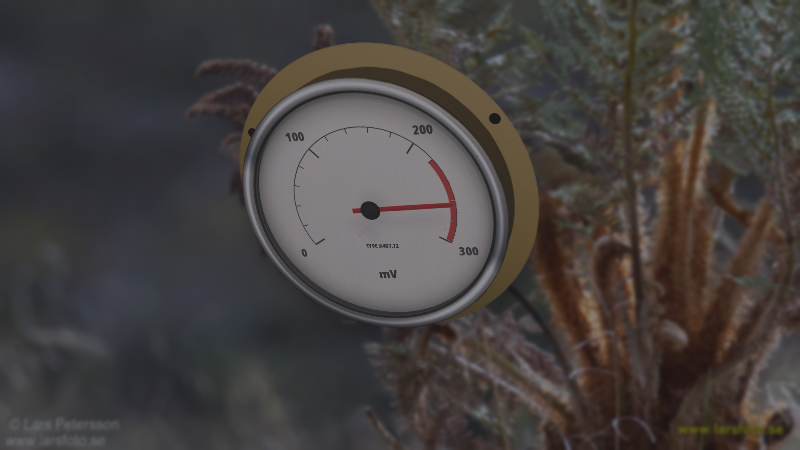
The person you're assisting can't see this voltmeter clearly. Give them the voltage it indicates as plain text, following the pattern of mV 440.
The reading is mV 260
